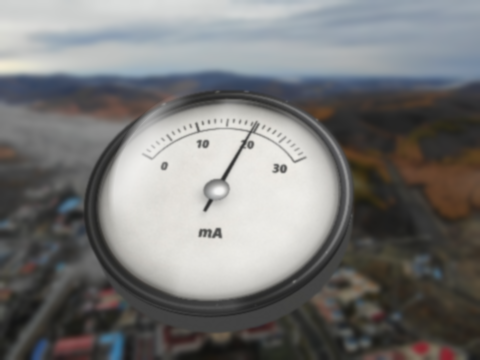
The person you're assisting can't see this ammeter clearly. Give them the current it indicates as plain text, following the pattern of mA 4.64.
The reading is mA 20
